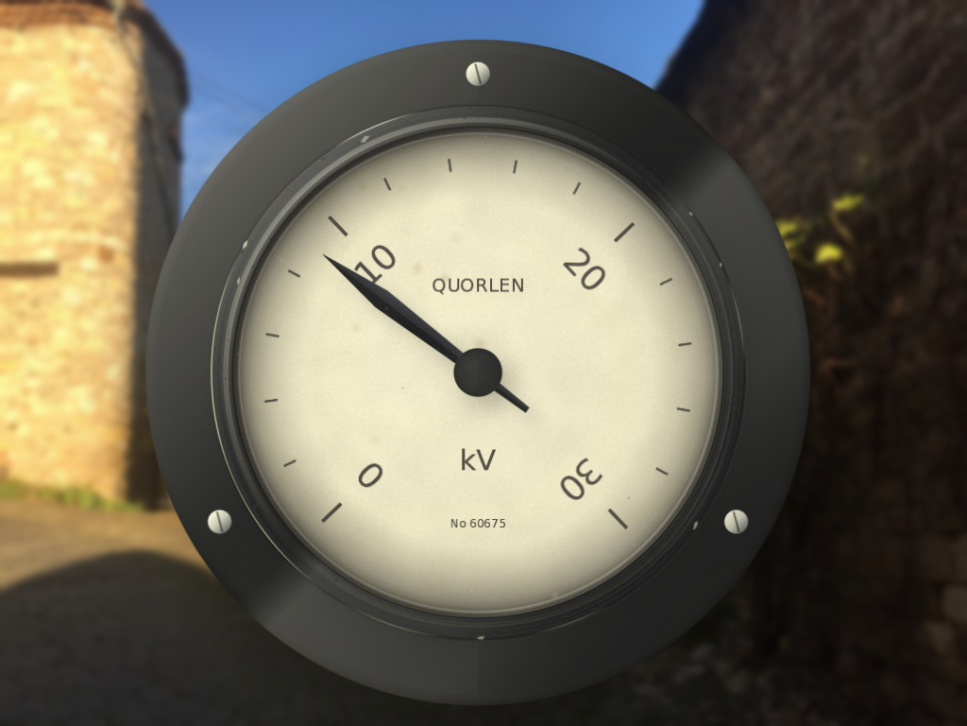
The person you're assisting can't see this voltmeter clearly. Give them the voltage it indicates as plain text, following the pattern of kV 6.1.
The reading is kV 9
